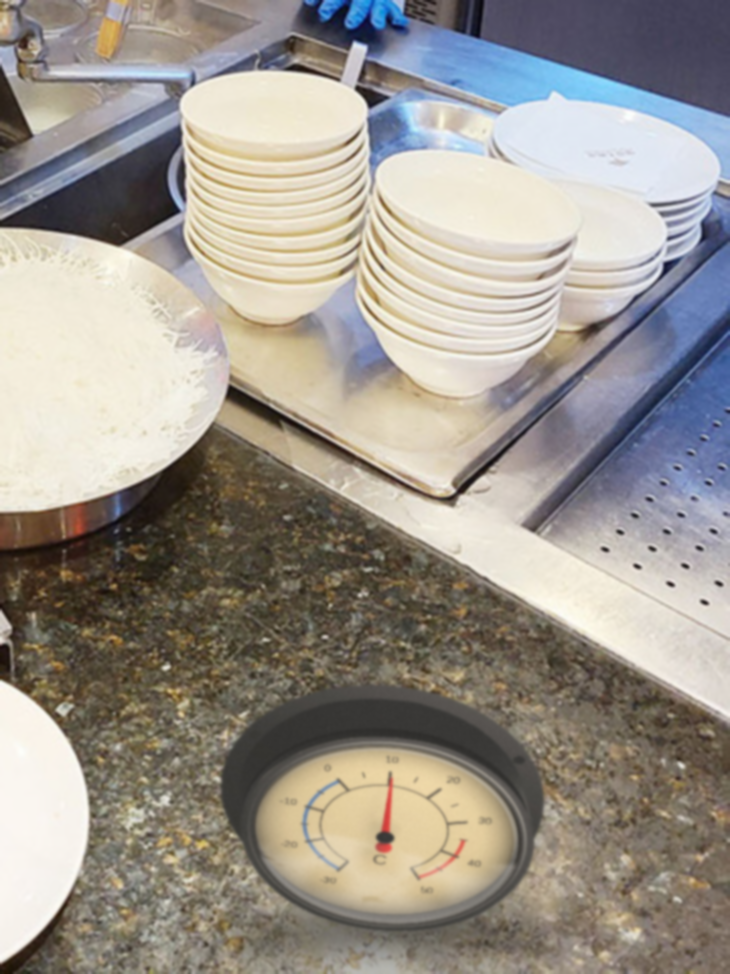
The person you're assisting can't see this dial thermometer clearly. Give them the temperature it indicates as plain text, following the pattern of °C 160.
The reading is °C 10
